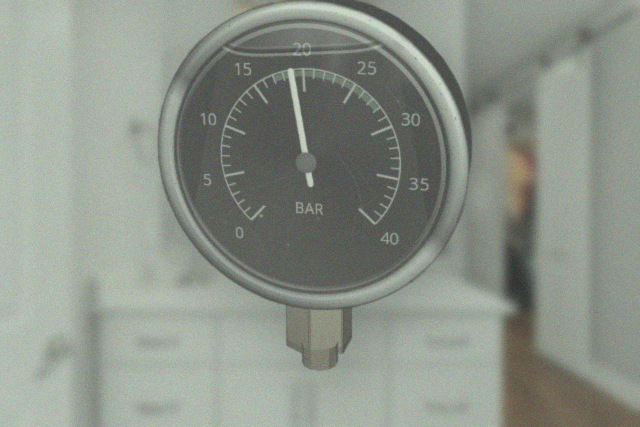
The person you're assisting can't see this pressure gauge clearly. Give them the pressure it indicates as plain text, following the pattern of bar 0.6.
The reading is bar 19
